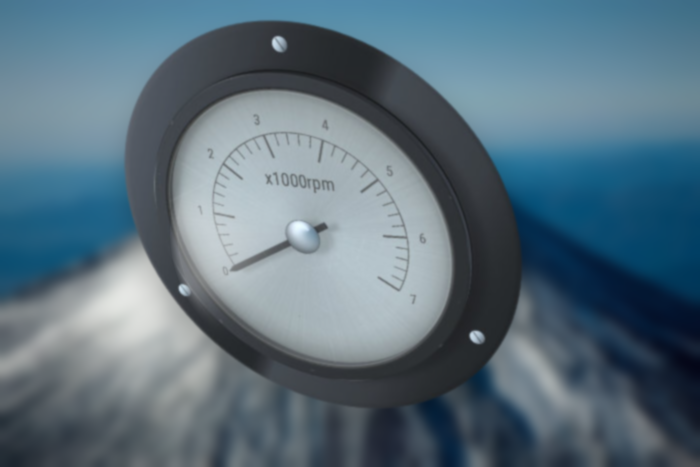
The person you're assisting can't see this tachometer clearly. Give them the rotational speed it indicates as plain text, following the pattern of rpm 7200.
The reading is rpm 0
